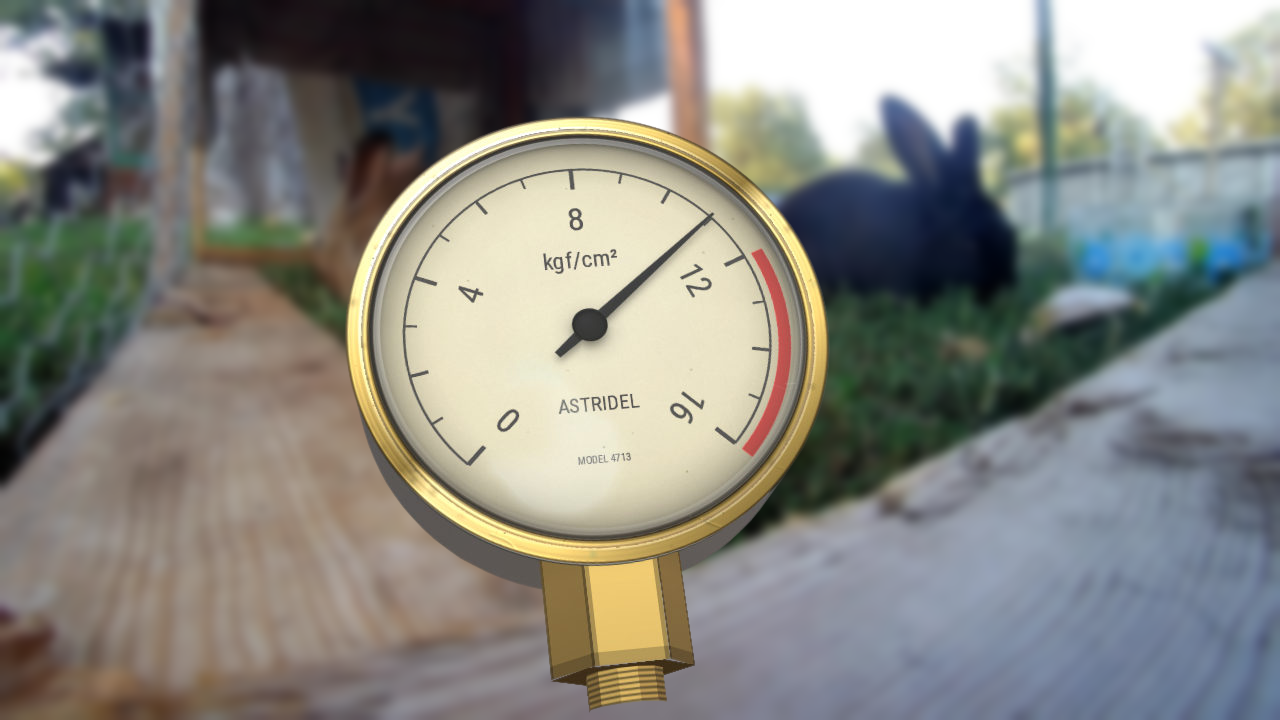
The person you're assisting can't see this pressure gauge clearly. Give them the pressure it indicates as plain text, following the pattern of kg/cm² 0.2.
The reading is kg/cm² 11
